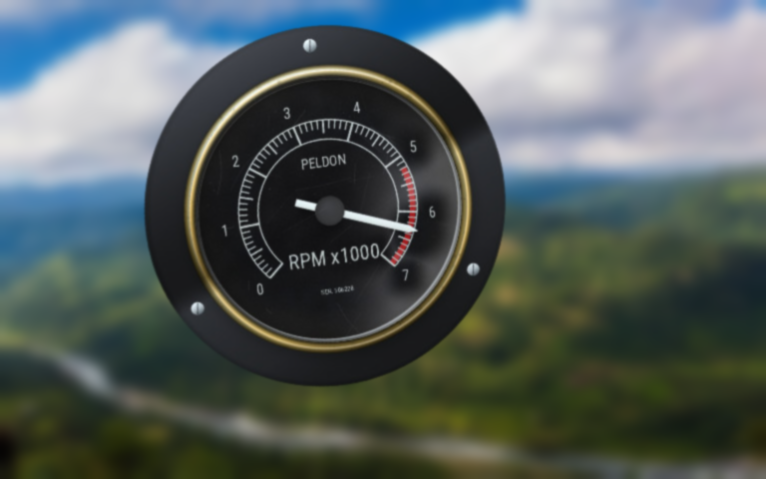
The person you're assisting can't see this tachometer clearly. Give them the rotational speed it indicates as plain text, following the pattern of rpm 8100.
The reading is rpm 6300
